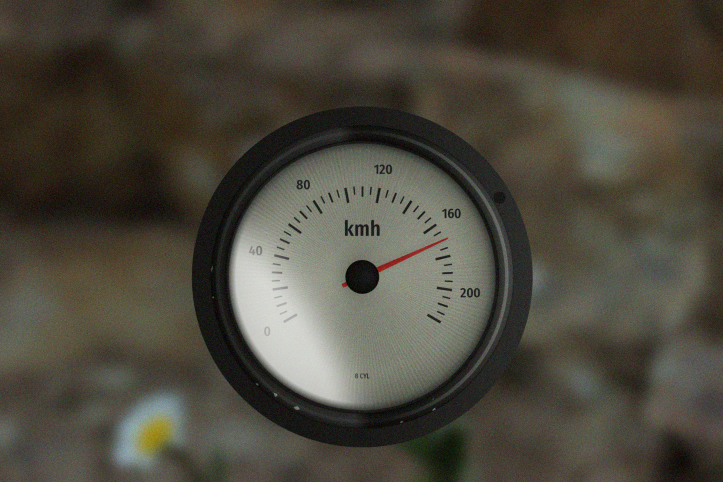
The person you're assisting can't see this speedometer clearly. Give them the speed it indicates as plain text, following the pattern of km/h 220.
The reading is km/h 170
